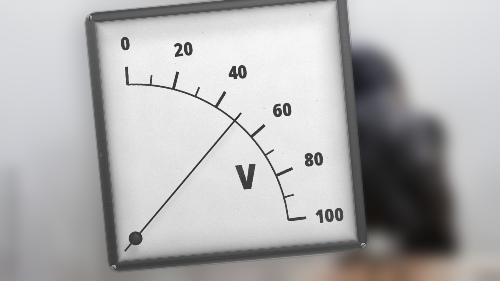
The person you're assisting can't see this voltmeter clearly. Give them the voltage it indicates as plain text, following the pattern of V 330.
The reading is V 50
